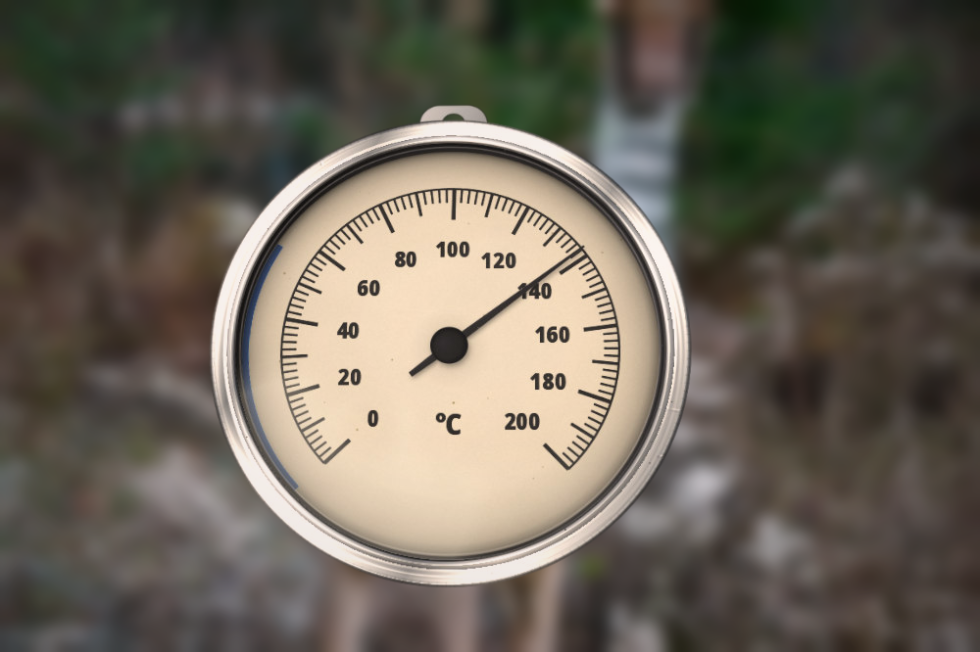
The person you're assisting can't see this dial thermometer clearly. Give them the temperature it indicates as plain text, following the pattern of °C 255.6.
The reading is °C 138
